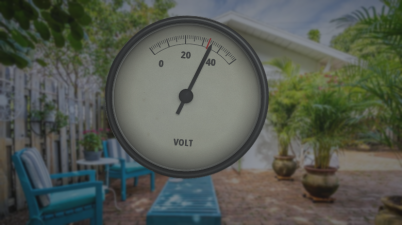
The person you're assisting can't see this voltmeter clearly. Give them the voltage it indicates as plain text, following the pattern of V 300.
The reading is V 35
